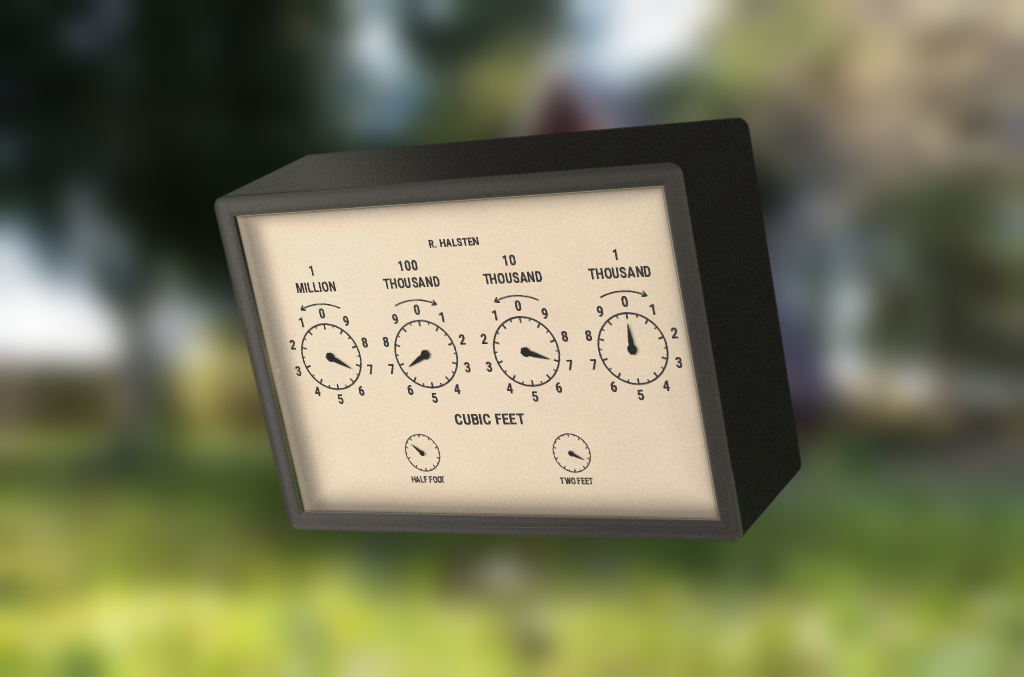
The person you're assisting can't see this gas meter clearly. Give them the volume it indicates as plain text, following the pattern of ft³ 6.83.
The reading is ft³ 667000
